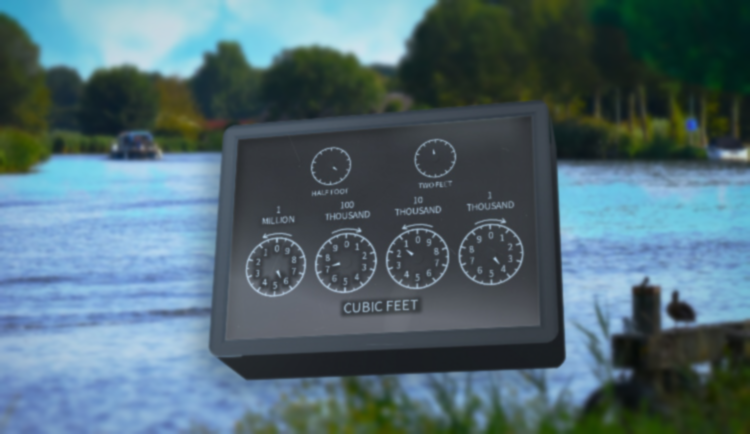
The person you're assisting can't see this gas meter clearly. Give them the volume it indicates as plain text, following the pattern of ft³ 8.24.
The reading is ft³ 571400
